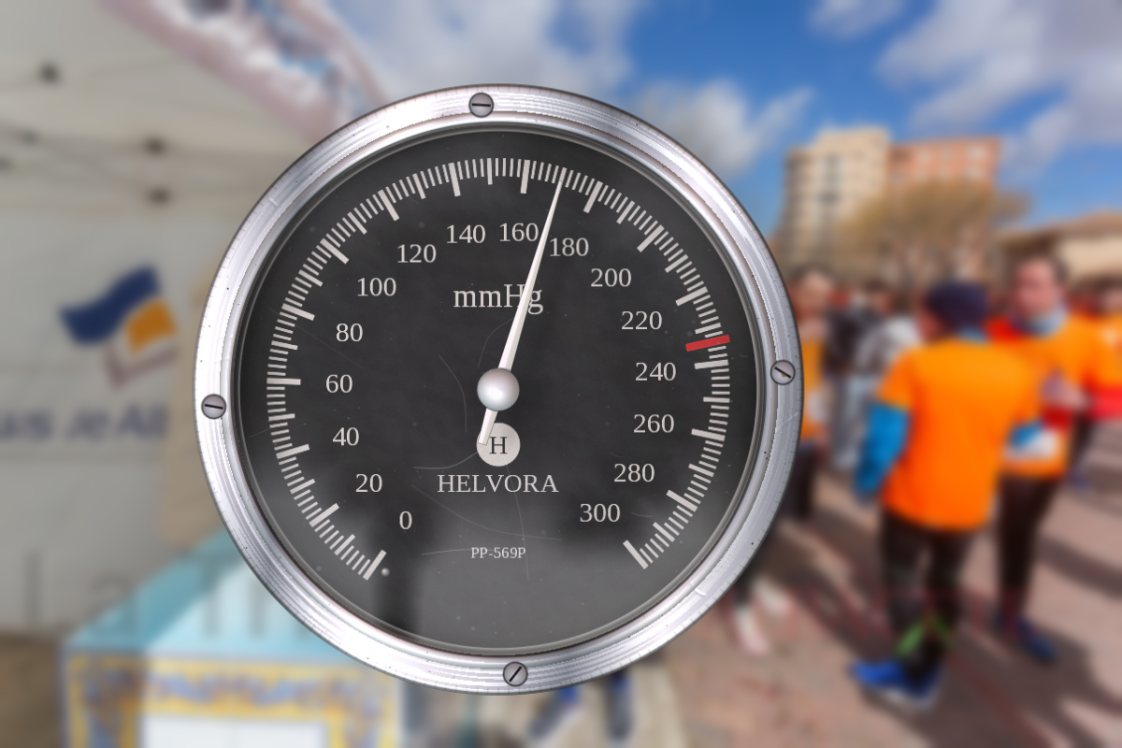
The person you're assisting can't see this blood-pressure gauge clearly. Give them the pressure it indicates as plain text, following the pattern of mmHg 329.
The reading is mmHg 170
